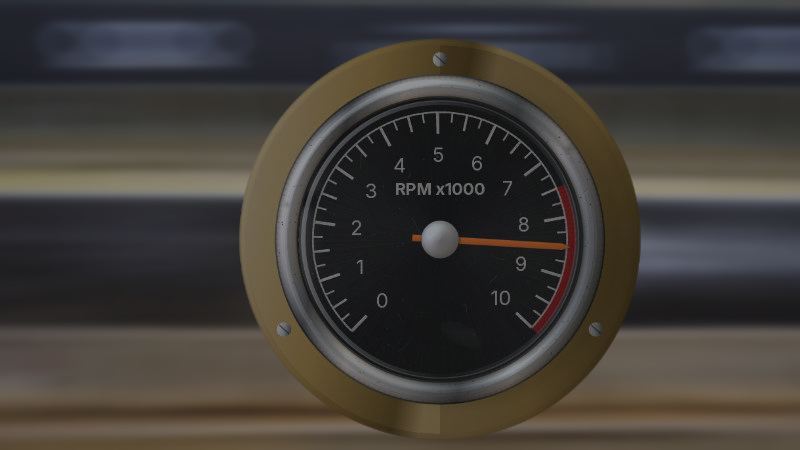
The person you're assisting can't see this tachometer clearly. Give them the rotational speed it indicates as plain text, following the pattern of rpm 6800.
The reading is rpm 8500
